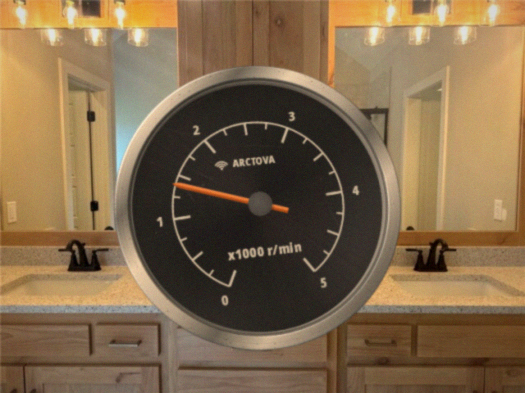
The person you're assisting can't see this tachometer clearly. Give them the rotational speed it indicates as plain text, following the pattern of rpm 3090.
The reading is rpm 1375
